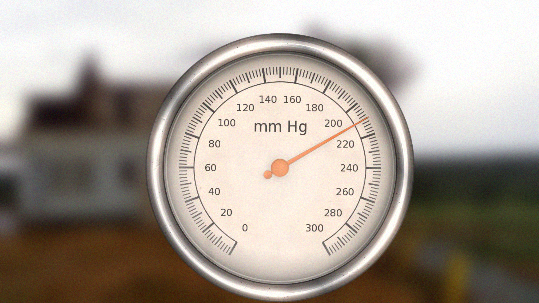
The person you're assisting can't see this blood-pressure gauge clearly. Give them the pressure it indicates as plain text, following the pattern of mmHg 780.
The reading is mmHg 210
